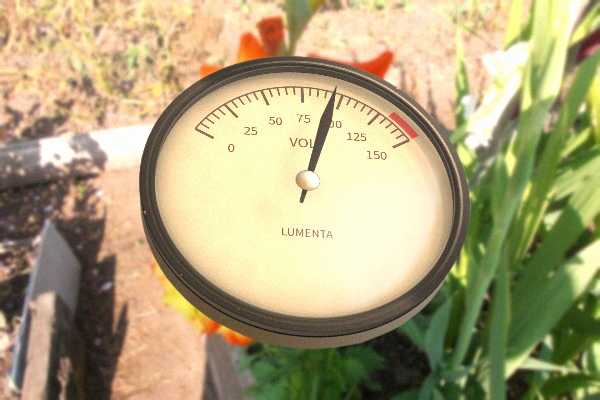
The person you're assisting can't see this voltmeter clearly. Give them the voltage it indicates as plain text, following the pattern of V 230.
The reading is V 95
